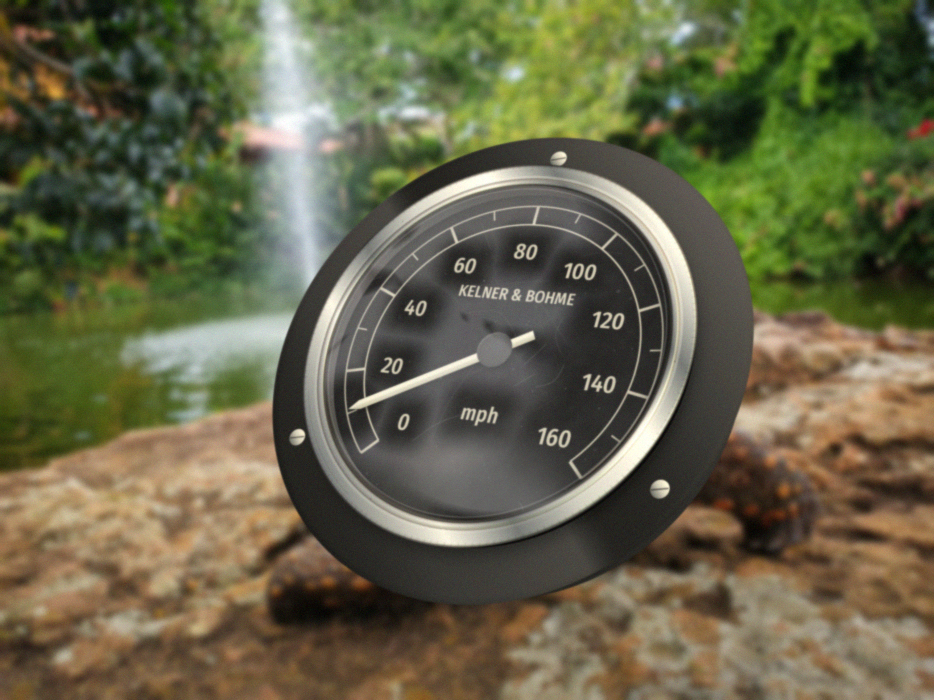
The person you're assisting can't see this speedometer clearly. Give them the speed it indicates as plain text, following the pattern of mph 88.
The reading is mph 10
